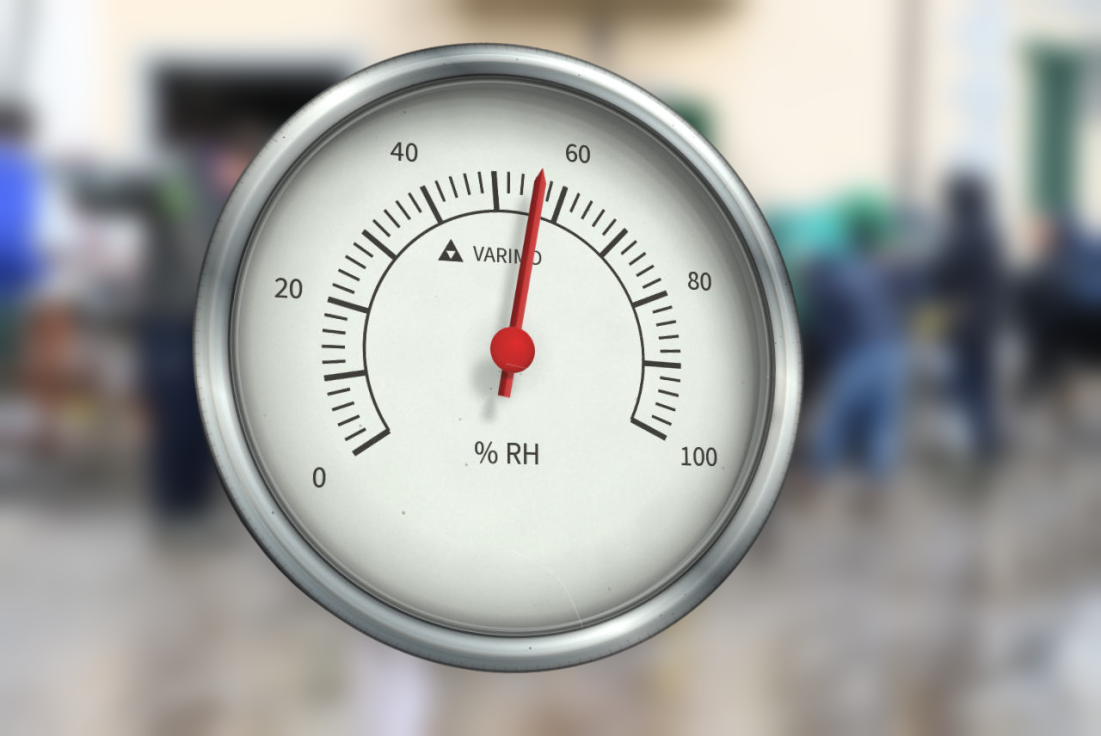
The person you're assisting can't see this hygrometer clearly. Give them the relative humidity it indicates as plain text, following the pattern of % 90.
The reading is % 56
